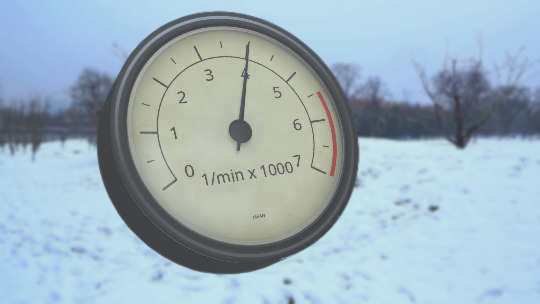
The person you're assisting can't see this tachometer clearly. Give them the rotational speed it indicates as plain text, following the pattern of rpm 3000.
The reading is rpm 4000
